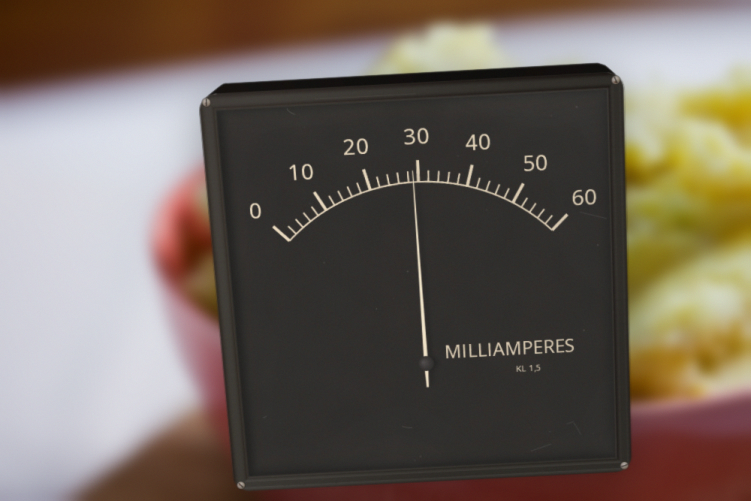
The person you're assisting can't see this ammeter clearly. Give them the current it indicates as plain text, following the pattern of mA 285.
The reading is mA 29
